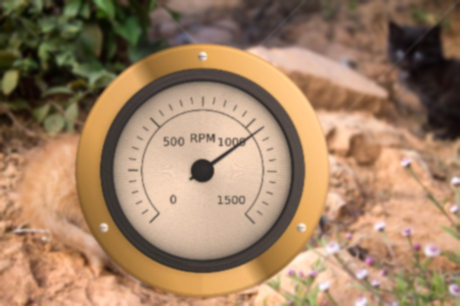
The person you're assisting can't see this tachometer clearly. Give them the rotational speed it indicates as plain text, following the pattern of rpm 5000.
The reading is rpm 1050
